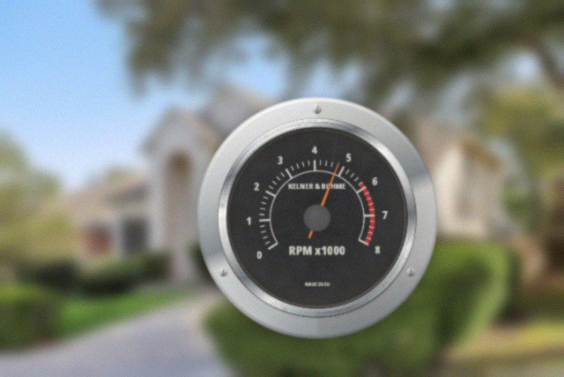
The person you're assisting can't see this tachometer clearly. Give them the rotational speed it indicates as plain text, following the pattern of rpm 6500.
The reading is rpm 4800
